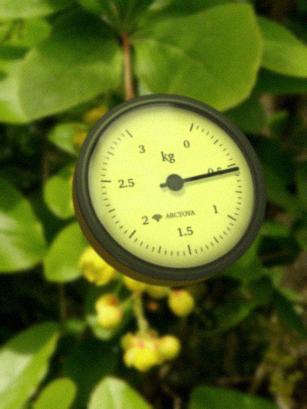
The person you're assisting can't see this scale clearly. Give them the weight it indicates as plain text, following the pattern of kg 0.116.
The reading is kg 0.55
